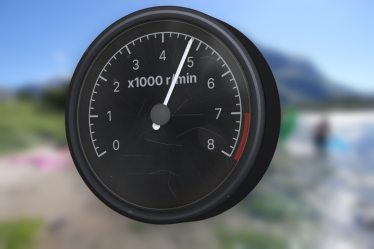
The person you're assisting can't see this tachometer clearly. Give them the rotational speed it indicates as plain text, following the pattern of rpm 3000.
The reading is rpm 4800
